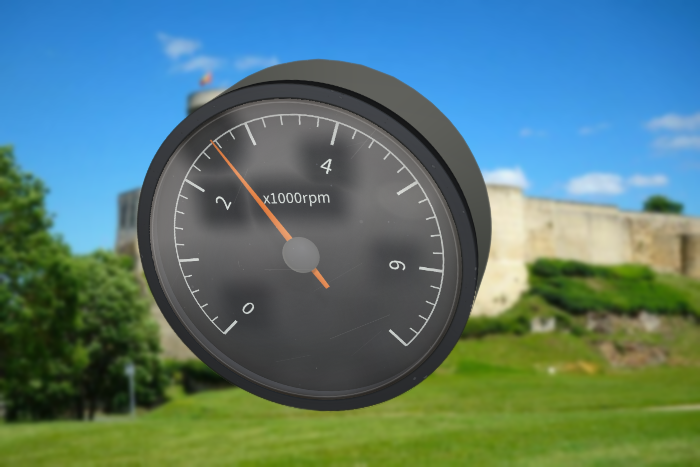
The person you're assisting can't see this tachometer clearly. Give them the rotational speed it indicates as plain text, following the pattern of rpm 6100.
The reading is rpm 2600
